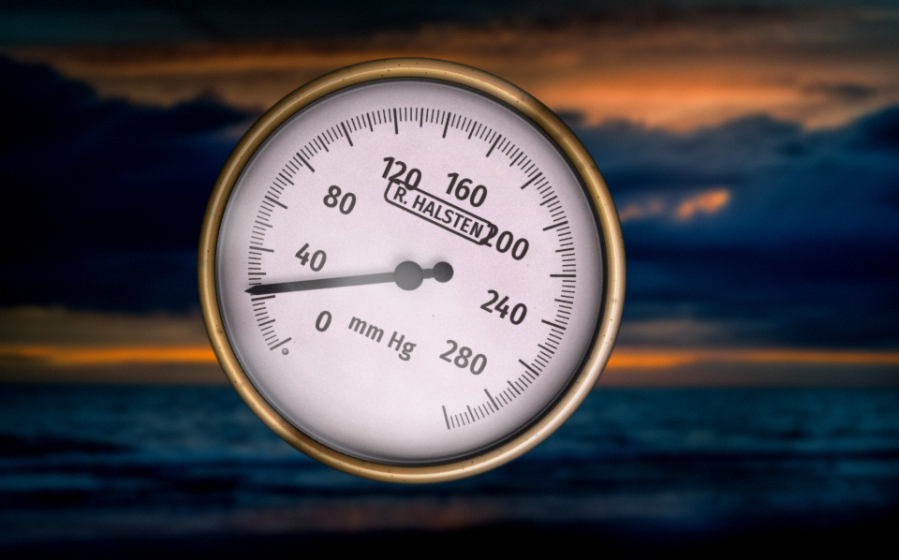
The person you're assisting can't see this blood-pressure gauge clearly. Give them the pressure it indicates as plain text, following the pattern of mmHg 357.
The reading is mmHg 24
